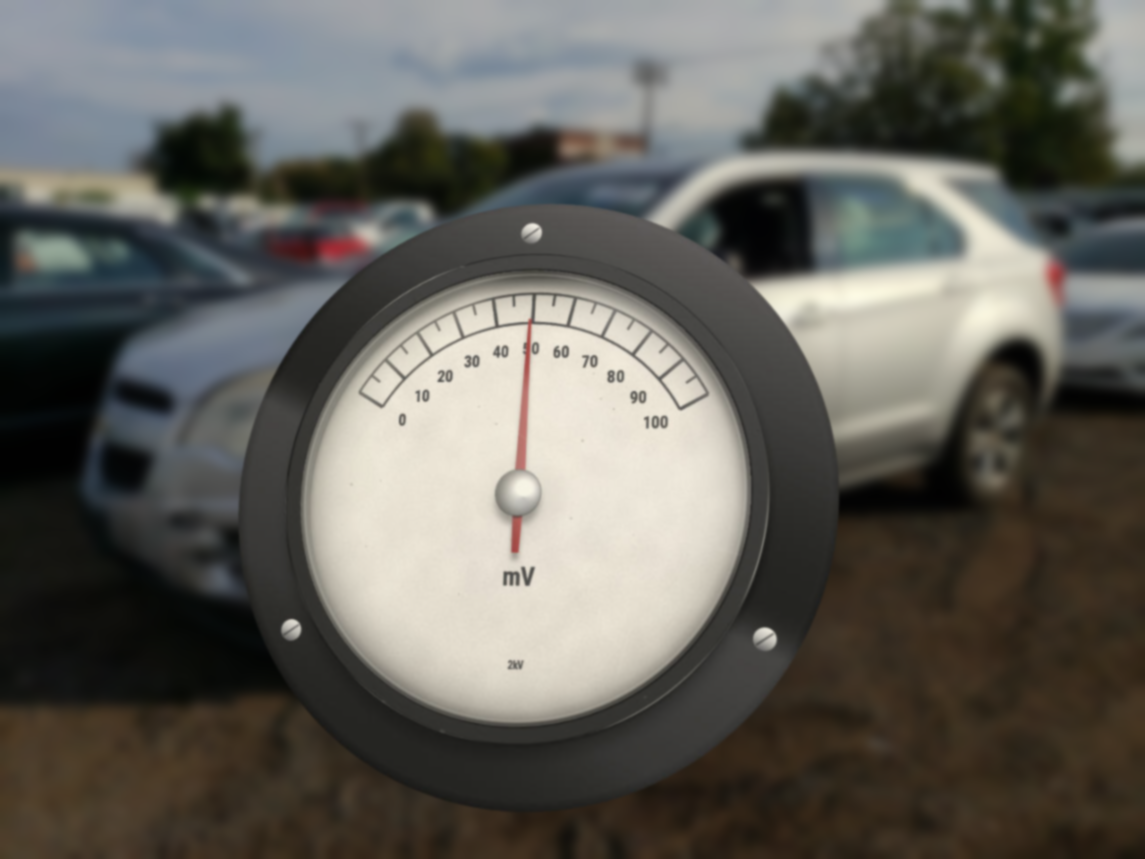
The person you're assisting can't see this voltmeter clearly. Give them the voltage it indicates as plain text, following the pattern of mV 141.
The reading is mV 50
